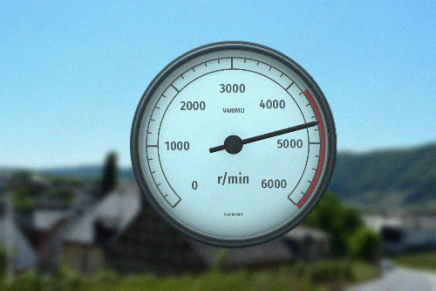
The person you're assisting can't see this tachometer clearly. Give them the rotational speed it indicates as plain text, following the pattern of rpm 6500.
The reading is rpm 4700
